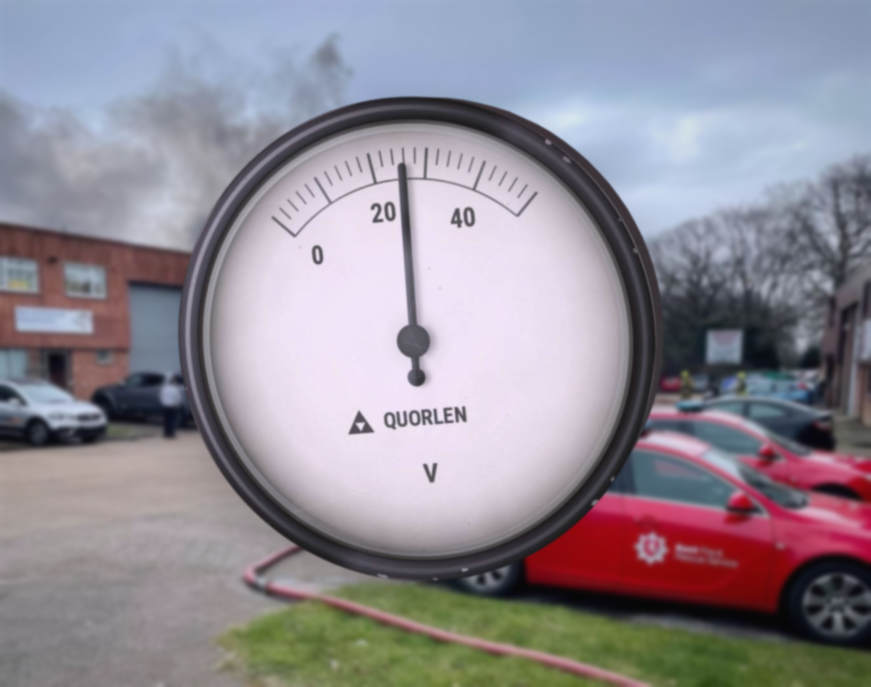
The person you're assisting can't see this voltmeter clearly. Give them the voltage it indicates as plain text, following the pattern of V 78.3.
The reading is V 26
